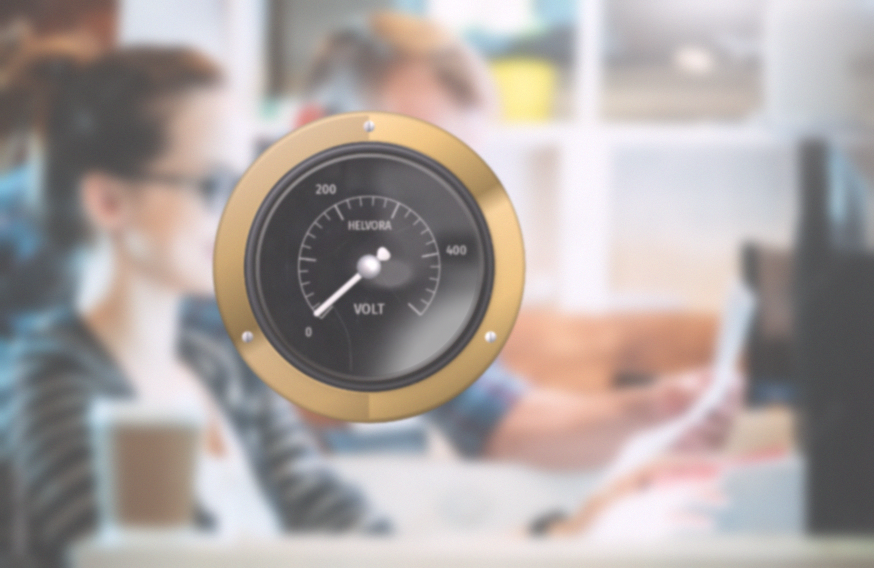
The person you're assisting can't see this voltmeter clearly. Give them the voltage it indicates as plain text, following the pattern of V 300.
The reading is V 10
